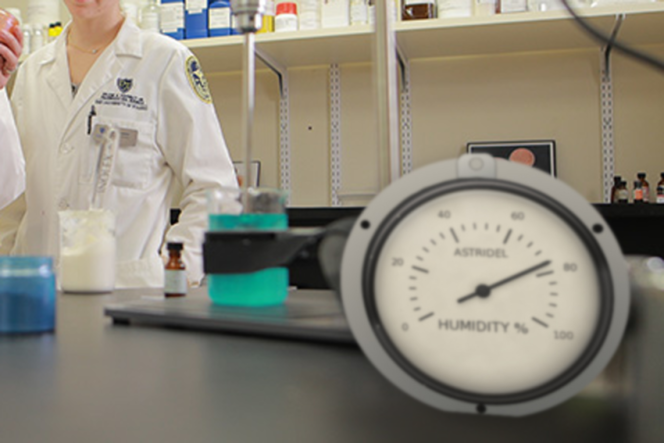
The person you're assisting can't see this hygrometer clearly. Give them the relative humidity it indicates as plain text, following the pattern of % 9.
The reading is % 76
